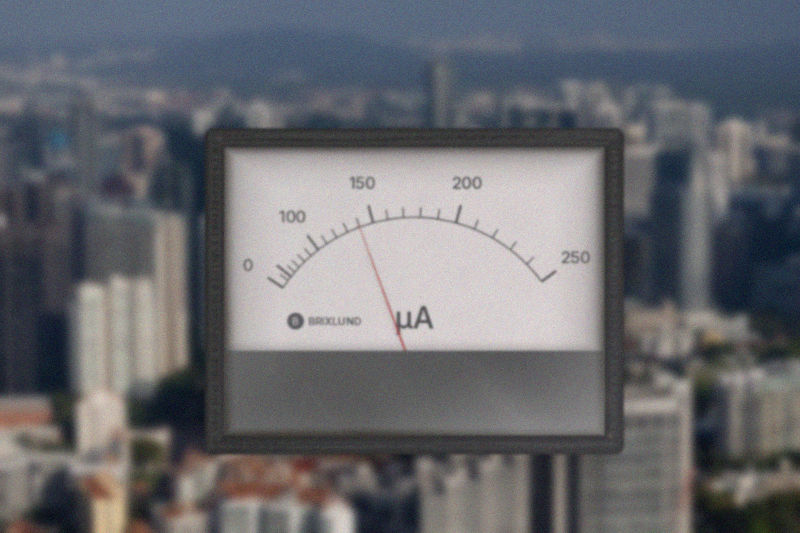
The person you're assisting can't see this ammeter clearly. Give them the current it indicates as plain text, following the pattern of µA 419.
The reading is µA 140
